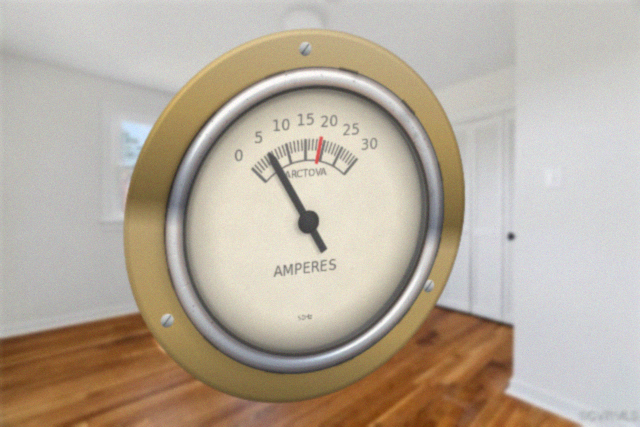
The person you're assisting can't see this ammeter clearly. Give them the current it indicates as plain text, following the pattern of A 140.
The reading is A 5
